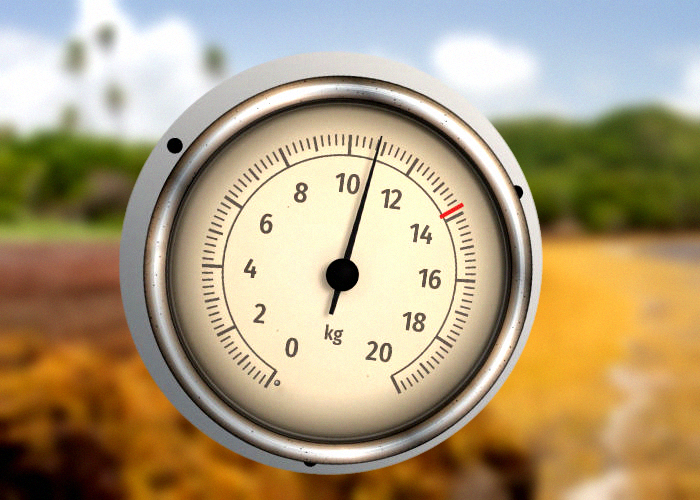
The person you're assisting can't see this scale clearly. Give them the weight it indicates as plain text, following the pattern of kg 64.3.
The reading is kg 10.8
